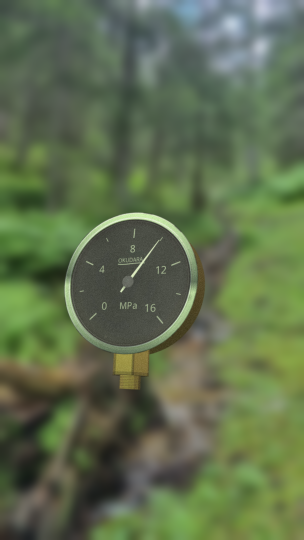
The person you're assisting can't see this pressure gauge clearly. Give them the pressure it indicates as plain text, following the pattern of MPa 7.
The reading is MPa 10
